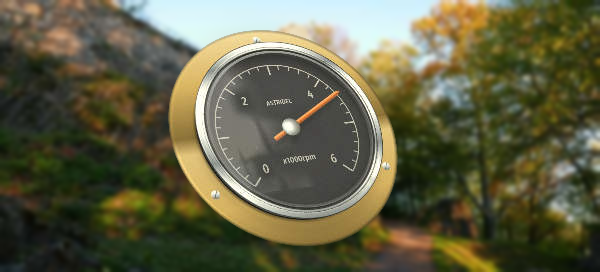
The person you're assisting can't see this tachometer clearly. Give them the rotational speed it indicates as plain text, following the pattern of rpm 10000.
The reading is rpm 4400
